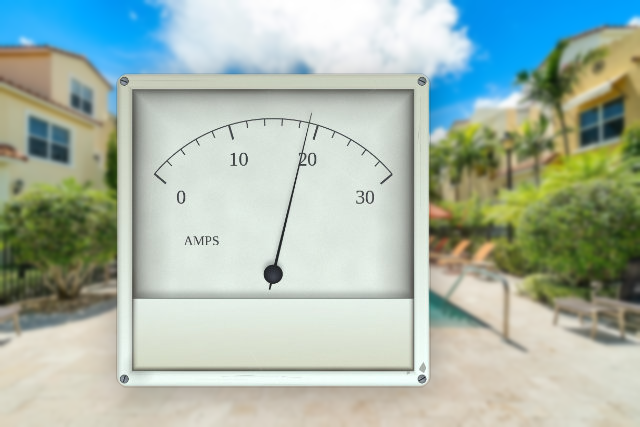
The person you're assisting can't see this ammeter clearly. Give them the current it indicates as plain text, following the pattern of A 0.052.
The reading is A 19
